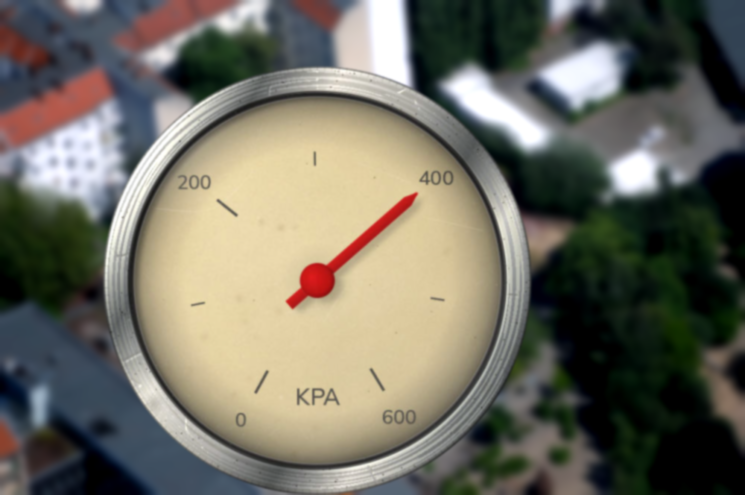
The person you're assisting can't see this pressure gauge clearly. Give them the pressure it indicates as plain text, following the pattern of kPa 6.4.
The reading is kPa 400
